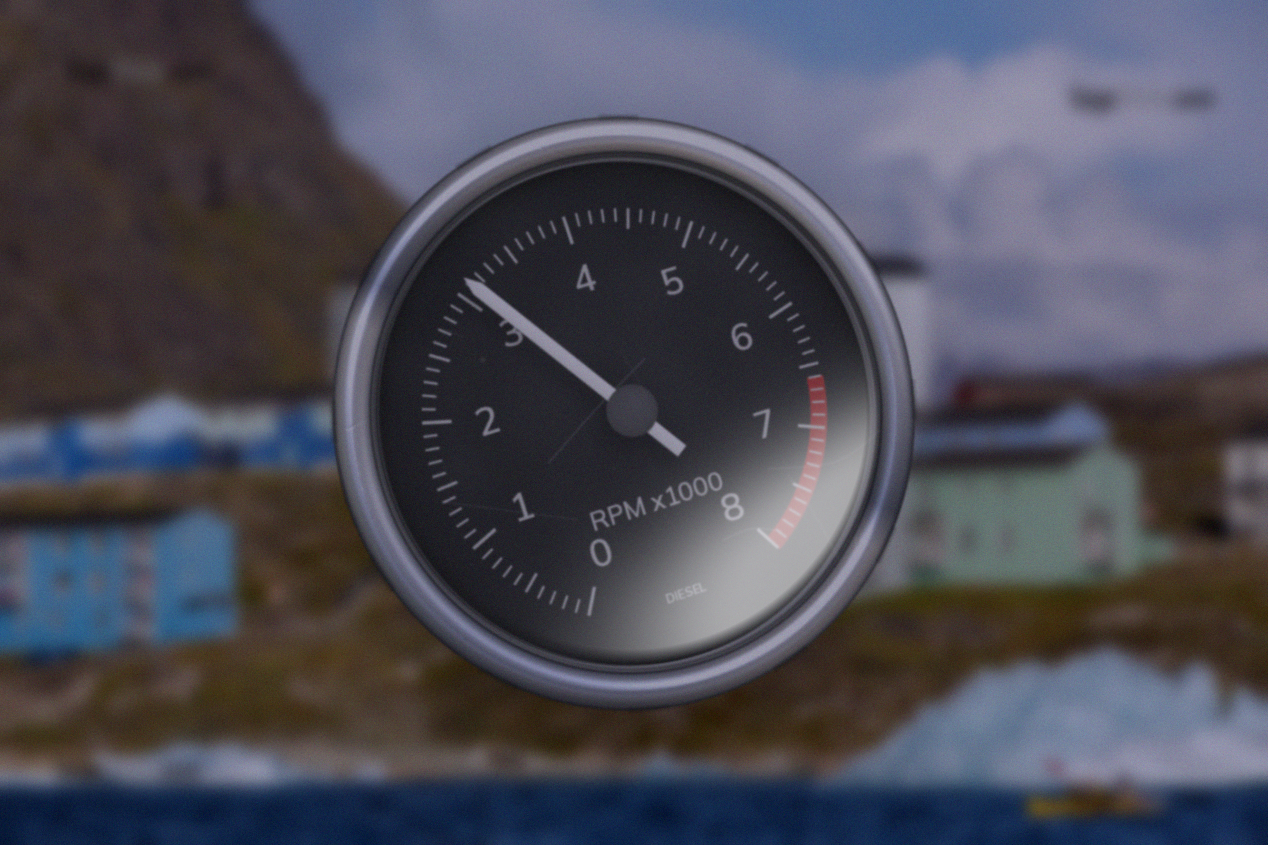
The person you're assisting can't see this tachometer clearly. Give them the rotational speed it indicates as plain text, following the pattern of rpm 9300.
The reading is rpm 3100
